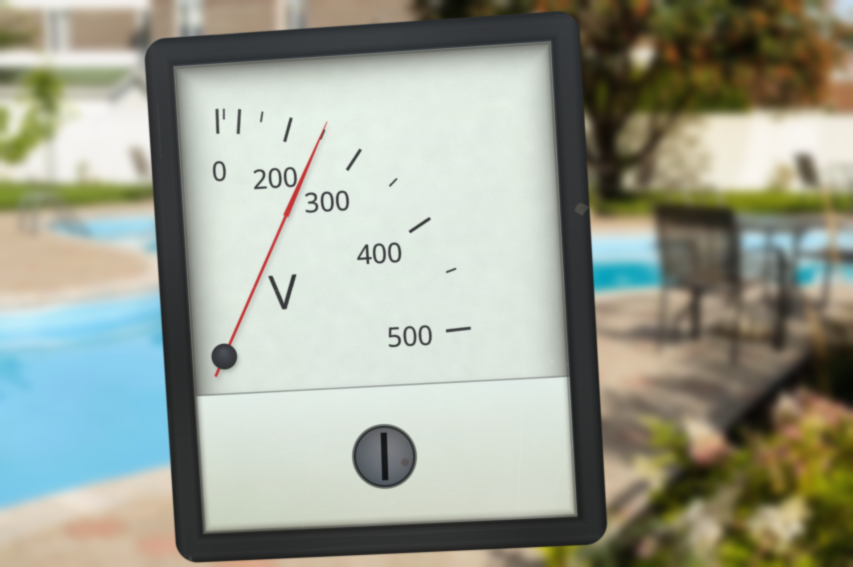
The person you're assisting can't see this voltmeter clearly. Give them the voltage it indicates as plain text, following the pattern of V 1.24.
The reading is V 250
